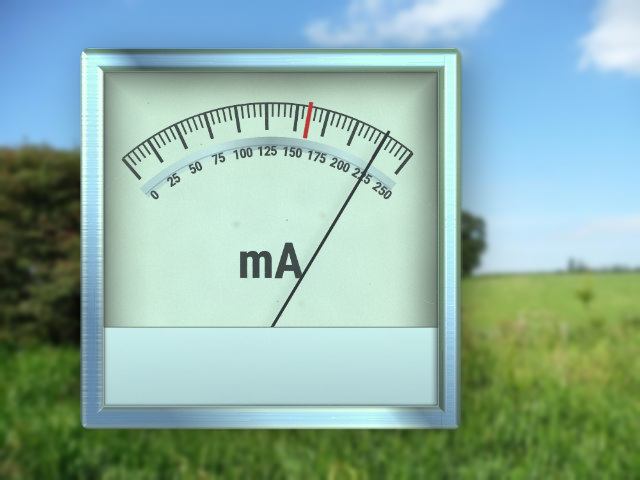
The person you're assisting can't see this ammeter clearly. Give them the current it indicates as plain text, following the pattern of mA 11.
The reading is mA 225
